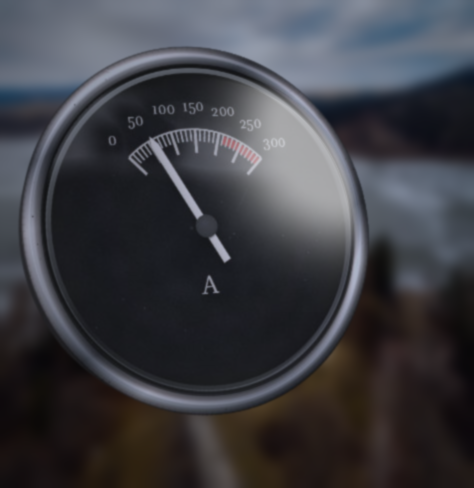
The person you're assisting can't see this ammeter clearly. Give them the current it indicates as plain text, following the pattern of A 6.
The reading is A 50
